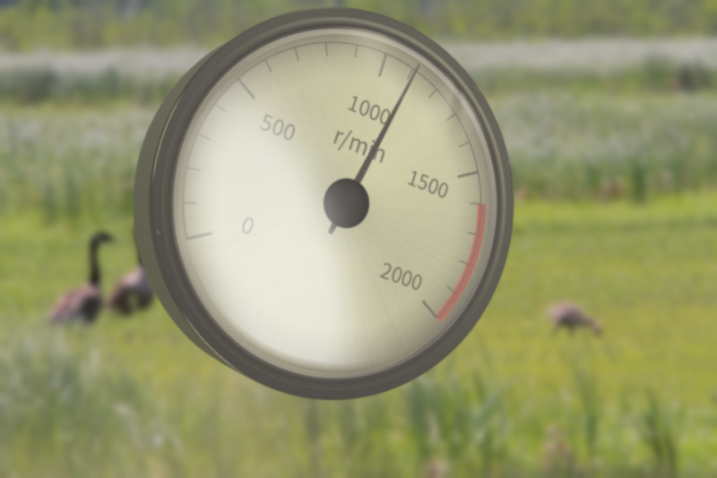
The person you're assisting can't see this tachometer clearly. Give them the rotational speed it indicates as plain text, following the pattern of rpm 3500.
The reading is rpm 1100
